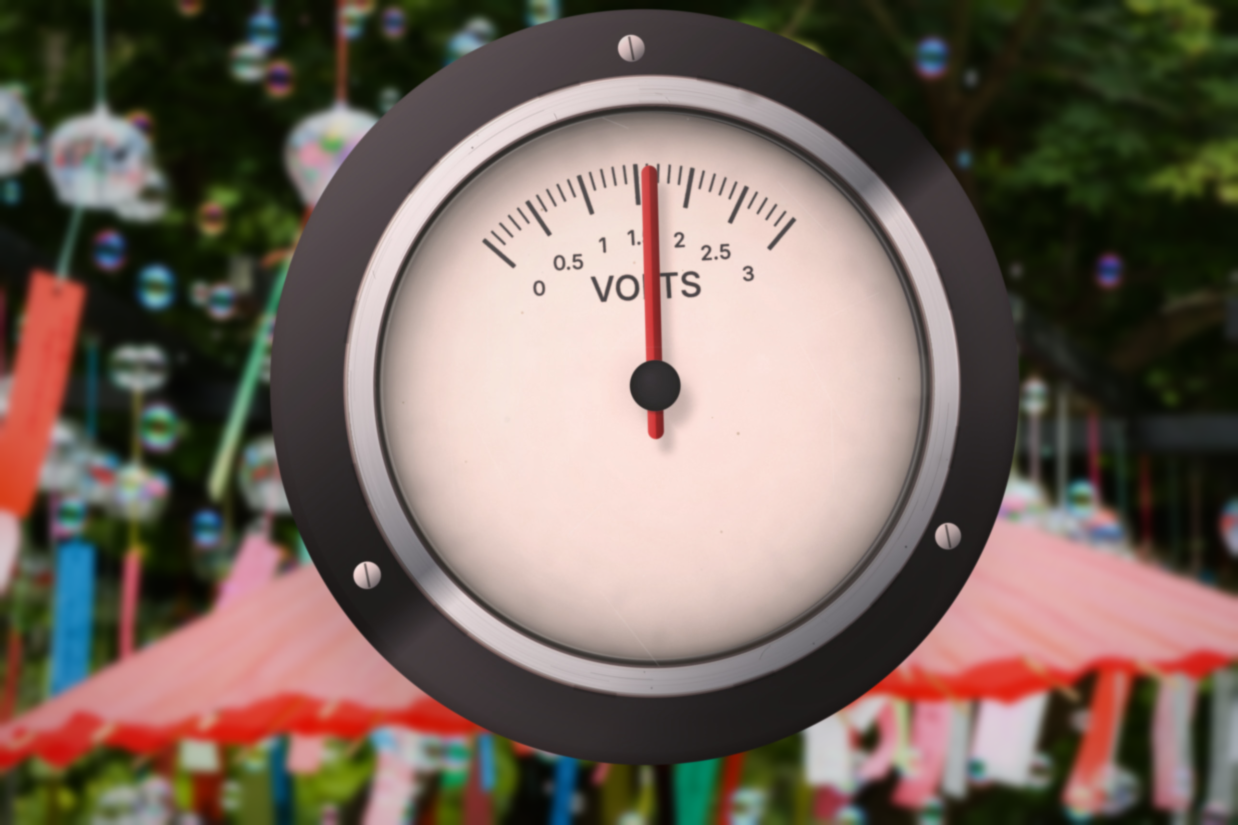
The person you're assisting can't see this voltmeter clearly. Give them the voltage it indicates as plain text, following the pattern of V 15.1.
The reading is V 1.6
